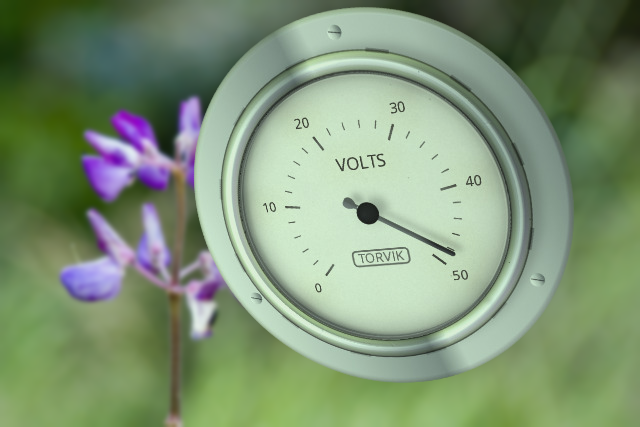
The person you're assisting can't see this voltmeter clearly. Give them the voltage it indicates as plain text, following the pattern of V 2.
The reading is V 48
